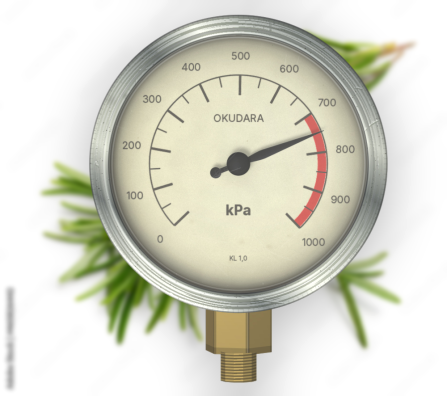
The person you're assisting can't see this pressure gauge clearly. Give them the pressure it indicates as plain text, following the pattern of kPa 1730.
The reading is kPa 750
